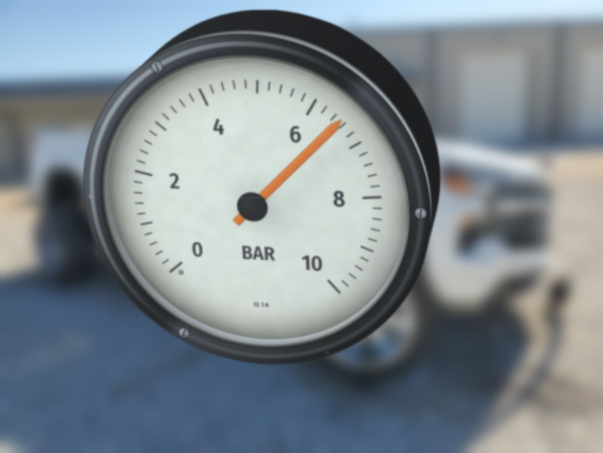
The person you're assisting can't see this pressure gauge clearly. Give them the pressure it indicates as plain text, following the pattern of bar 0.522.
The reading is bar 6.5
